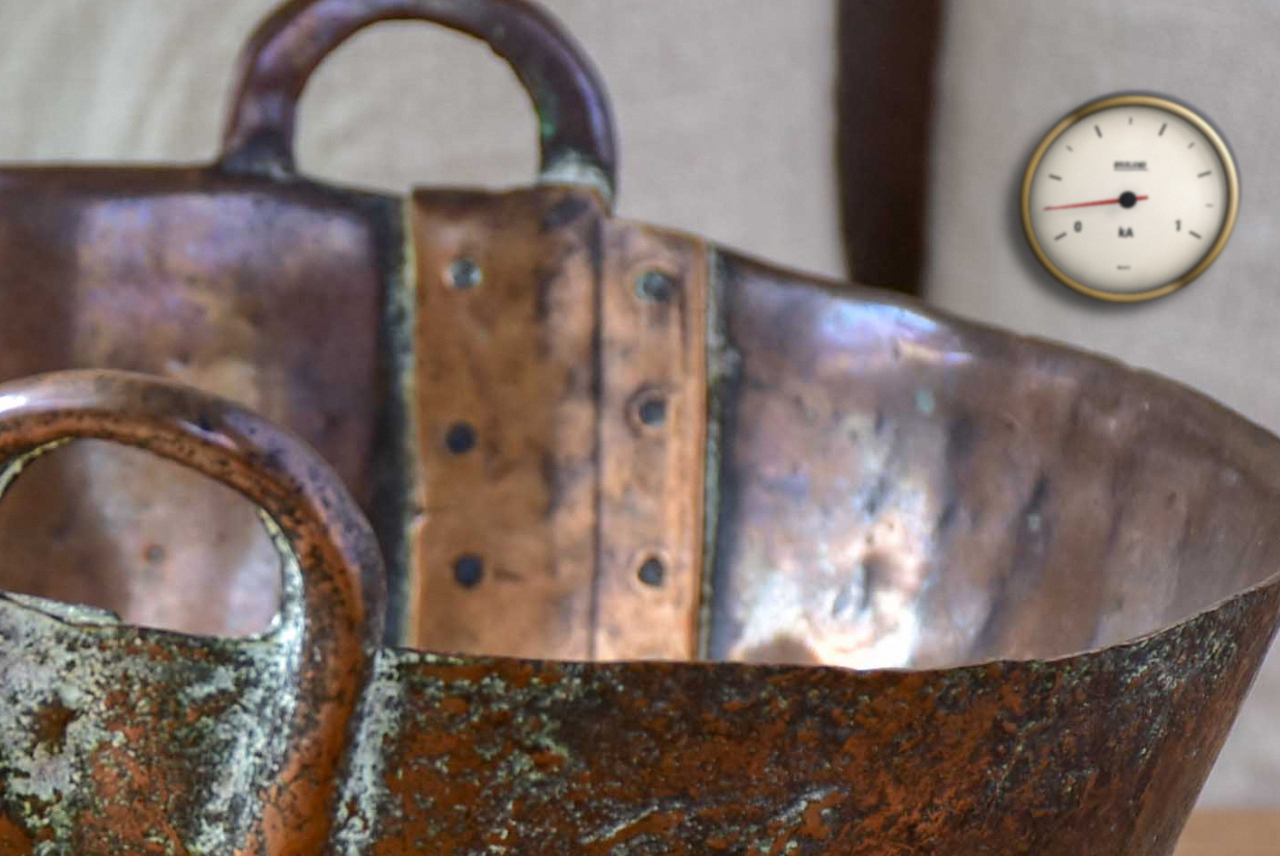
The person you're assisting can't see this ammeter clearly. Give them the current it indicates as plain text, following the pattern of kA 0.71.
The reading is kA 0.1
